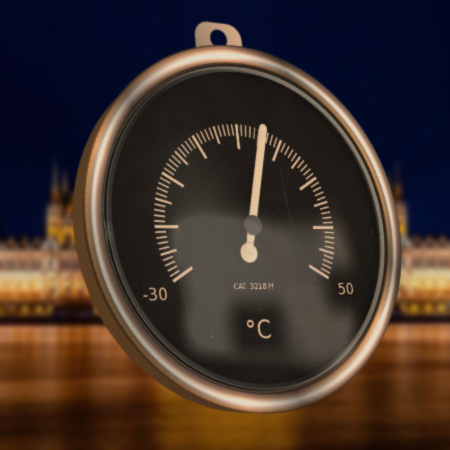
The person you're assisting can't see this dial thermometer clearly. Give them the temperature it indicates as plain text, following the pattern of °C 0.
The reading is °C 15
